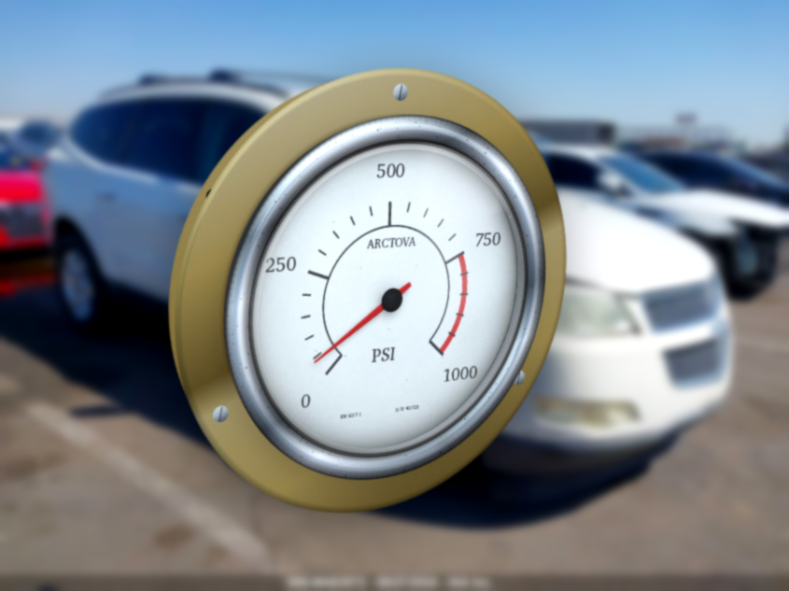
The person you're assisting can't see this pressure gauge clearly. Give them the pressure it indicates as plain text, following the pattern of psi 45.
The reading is psi 50
